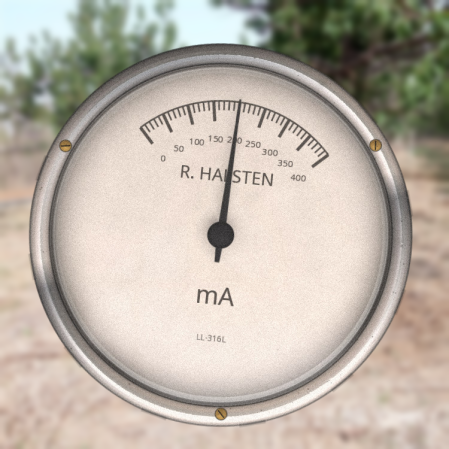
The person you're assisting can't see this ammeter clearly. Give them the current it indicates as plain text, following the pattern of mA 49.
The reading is mA 200
